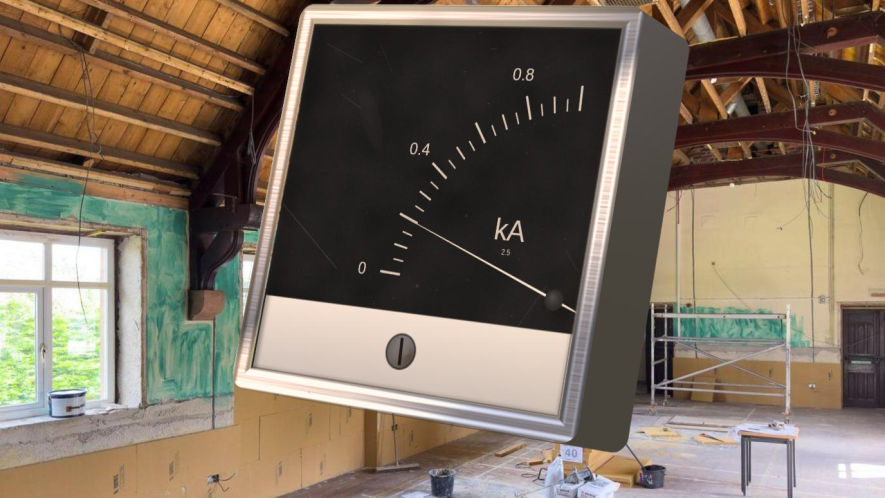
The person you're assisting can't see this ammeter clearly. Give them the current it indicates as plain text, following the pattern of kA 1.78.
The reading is kA 0.2
